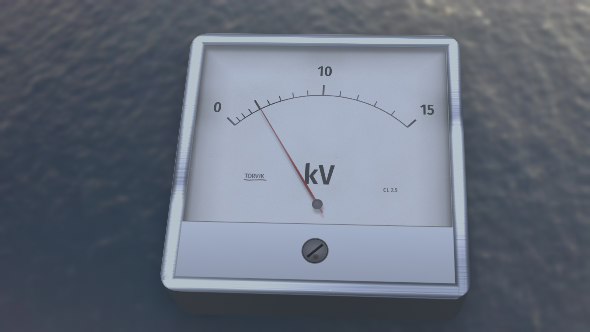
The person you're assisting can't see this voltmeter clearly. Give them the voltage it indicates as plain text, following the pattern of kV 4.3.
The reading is kV 5
